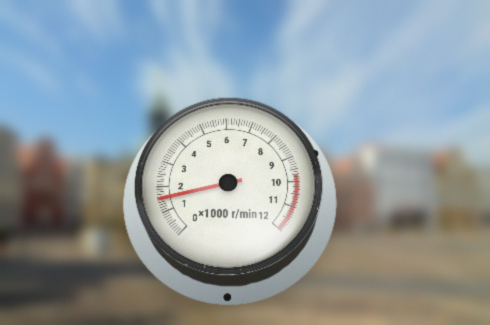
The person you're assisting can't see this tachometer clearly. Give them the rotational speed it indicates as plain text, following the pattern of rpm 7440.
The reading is rpm 1500
